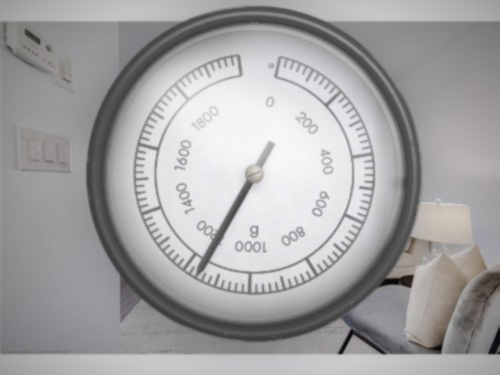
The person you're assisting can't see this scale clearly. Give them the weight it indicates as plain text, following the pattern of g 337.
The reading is g 1160
